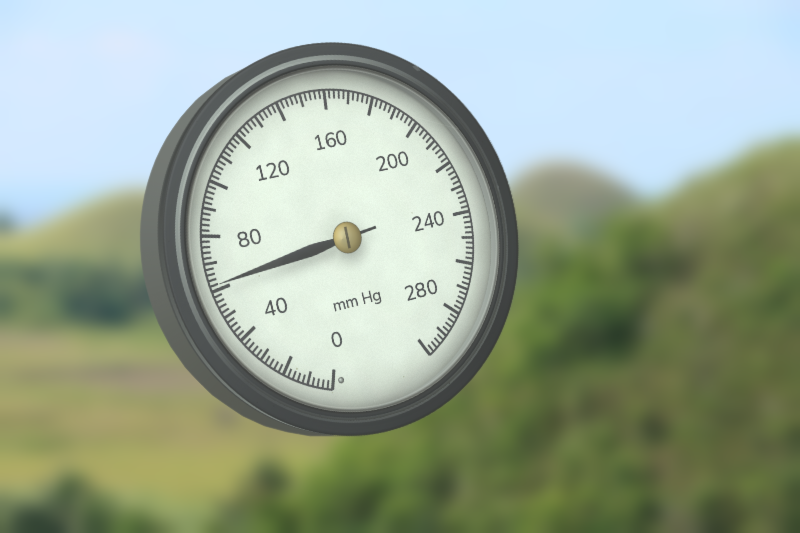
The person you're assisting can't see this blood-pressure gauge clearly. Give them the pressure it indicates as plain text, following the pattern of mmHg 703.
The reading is mmHg 62
